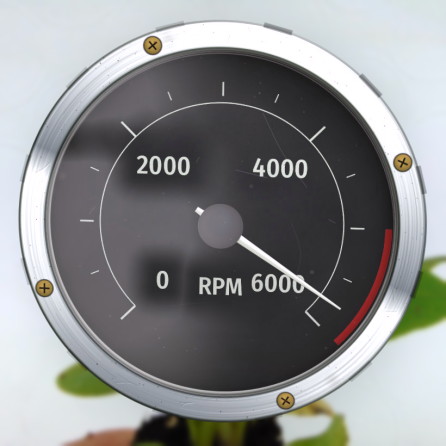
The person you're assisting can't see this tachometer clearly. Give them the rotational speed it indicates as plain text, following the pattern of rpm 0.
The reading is rpm 5750
